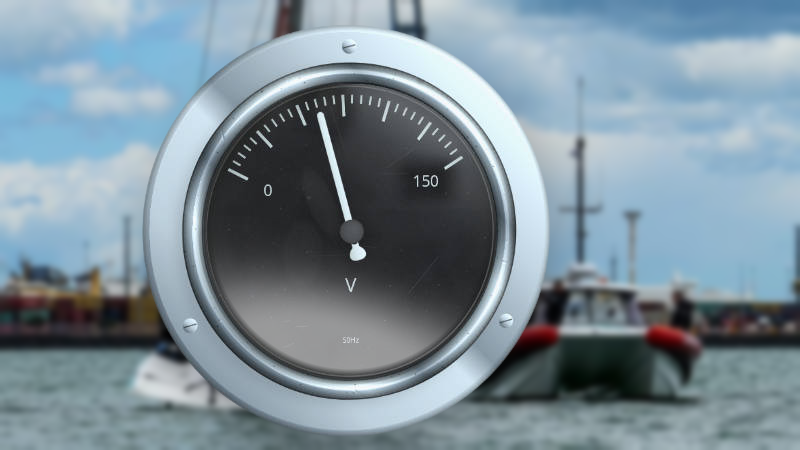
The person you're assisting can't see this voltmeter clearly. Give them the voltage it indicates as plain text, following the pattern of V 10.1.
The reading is V 60
